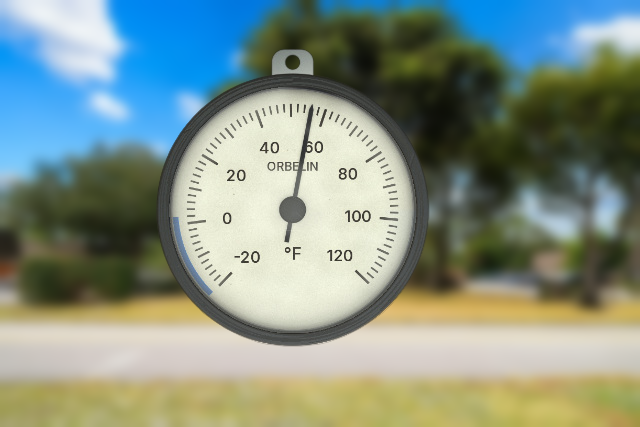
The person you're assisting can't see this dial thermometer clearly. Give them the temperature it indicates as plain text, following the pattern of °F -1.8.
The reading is °F 56
